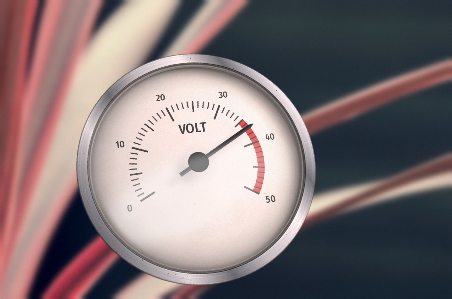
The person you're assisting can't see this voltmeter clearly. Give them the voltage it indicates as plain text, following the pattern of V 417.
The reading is V 37
